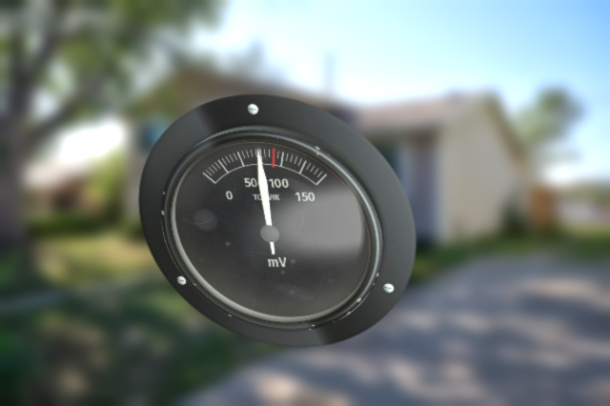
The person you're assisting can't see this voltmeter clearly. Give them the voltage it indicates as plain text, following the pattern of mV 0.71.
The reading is mV 75
